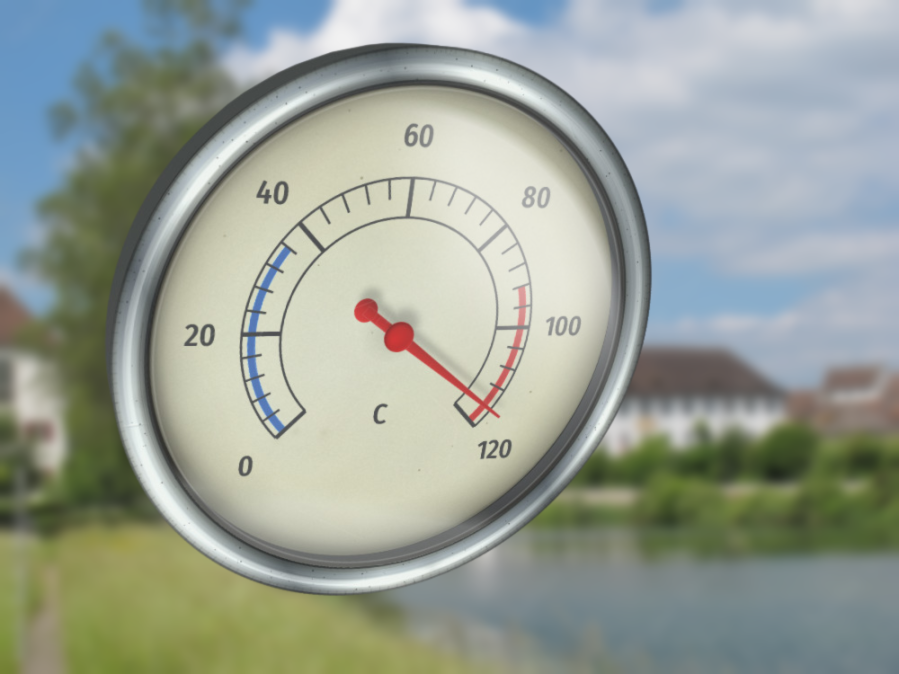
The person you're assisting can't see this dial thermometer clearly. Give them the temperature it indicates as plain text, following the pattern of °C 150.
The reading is °C 116
